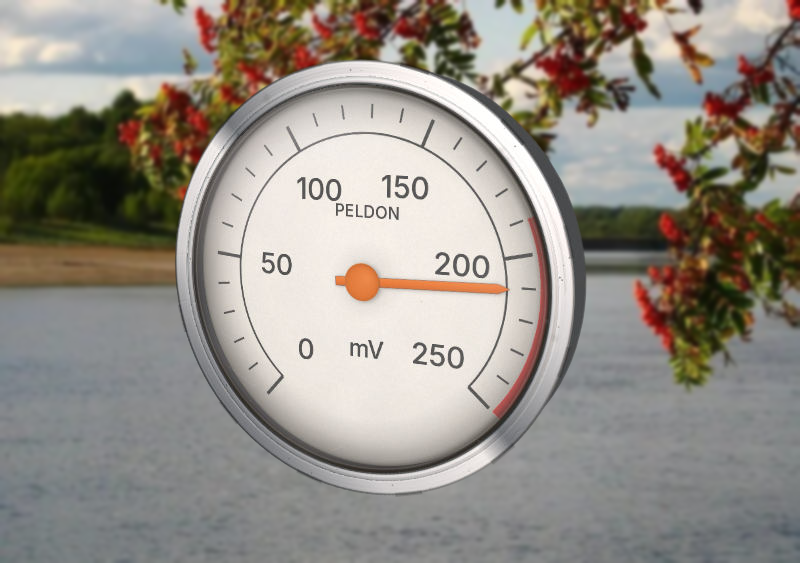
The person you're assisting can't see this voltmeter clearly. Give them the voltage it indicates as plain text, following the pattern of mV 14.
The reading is mV 210
